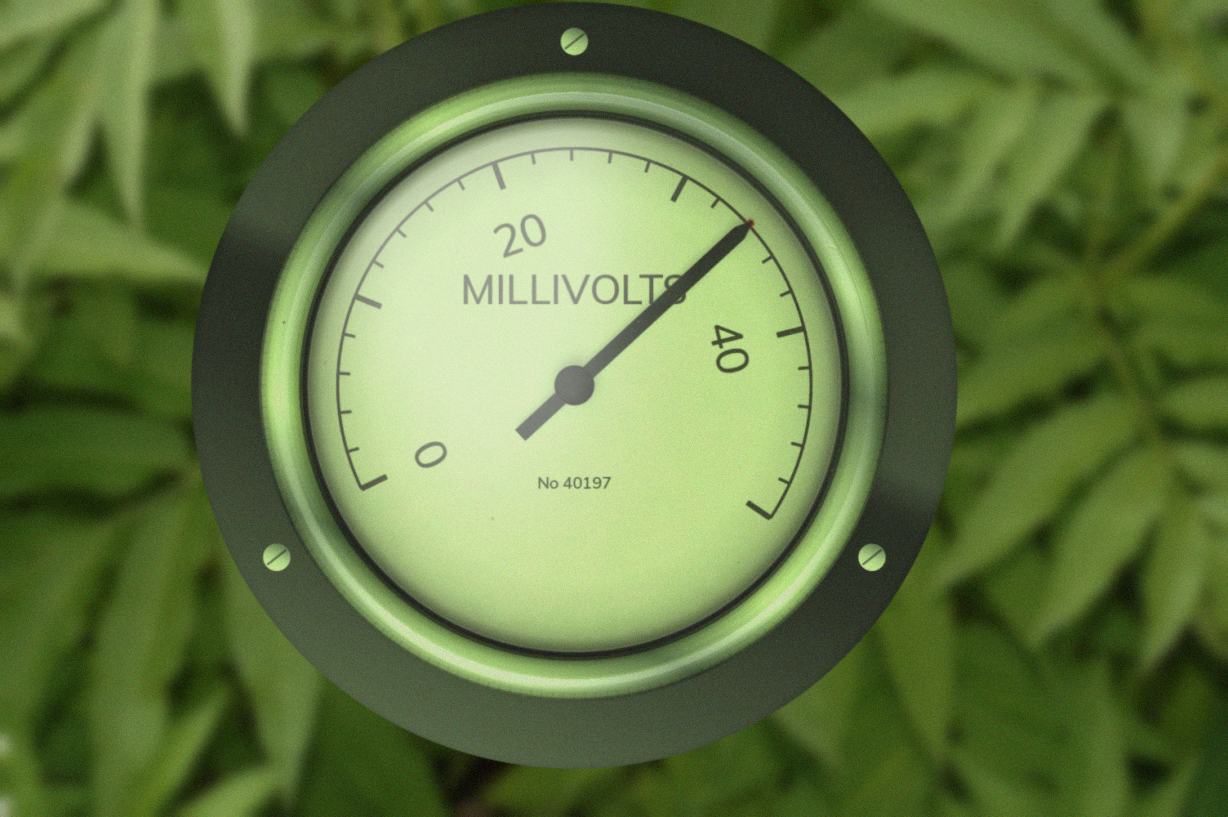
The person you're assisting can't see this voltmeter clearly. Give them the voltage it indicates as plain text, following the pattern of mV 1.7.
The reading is mV 34
